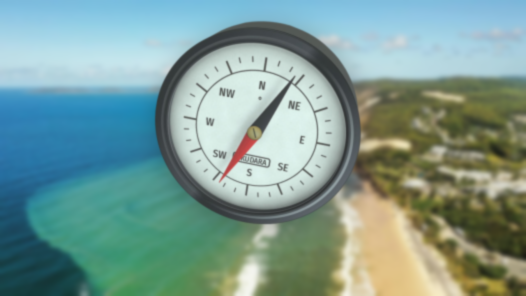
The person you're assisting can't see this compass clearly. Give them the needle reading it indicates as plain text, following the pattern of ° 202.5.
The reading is ° 205
